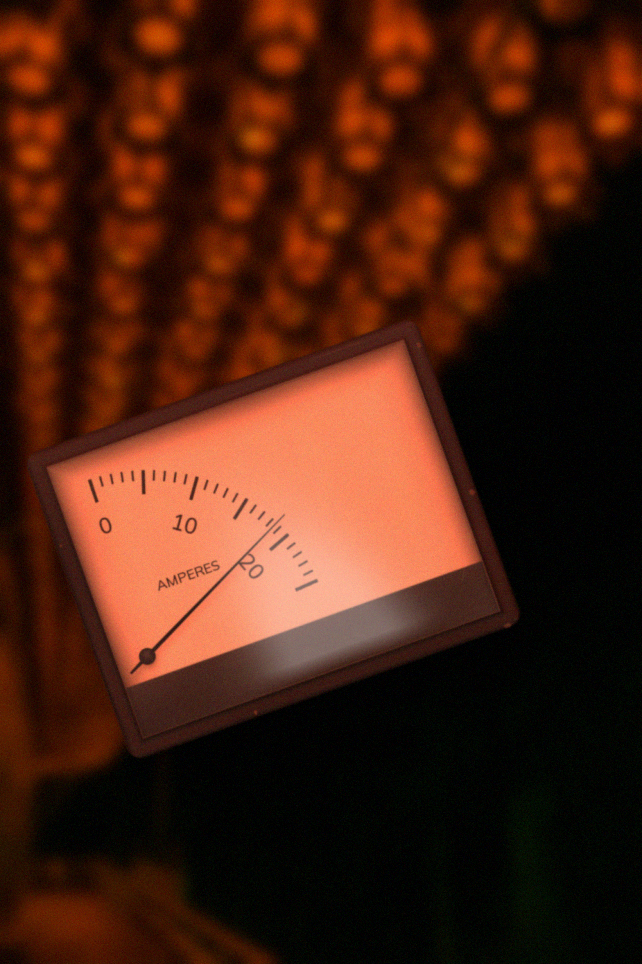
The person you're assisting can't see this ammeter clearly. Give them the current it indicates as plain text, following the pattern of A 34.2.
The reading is A 18.5
